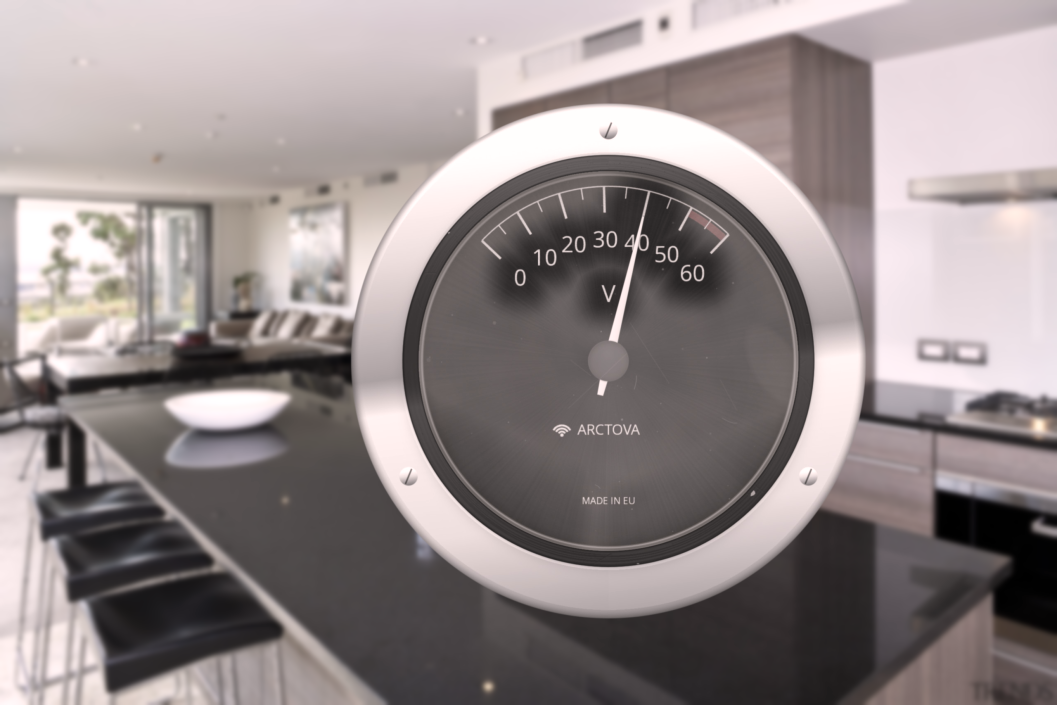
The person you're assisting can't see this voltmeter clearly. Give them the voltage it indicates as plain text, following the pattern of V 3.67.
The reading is V 40
